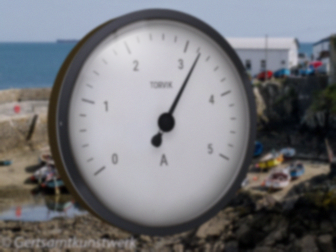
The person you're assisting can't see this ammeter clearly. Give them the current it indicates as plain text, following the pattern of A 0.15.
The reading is A 3.2
